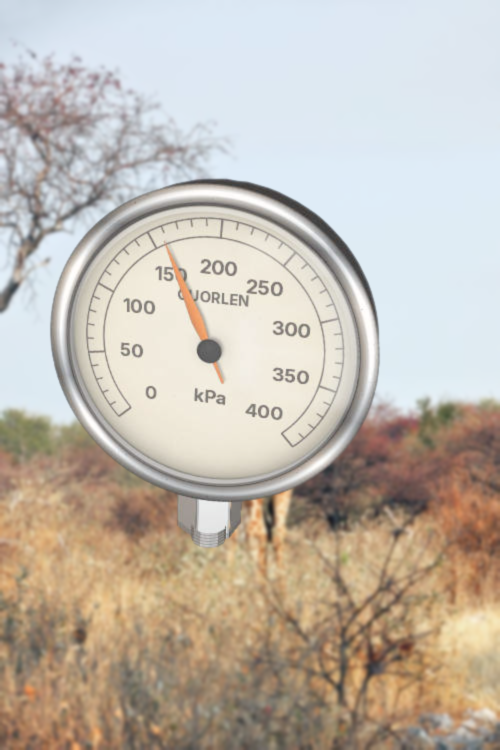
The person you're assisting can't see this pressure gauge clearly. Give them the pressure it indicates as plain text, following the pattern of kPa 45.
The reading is kPa 160
